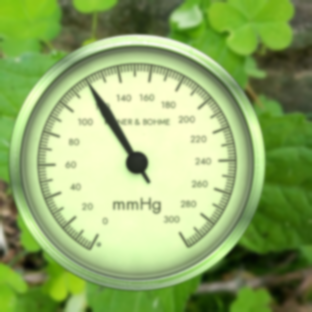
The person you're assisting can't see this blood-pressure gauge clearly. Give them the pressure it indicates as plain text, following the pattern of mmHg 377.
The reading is mmHg 120
